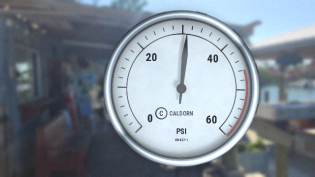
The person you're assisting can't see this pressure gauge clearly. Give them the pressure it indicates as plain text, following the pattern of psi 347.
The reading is psi 31
